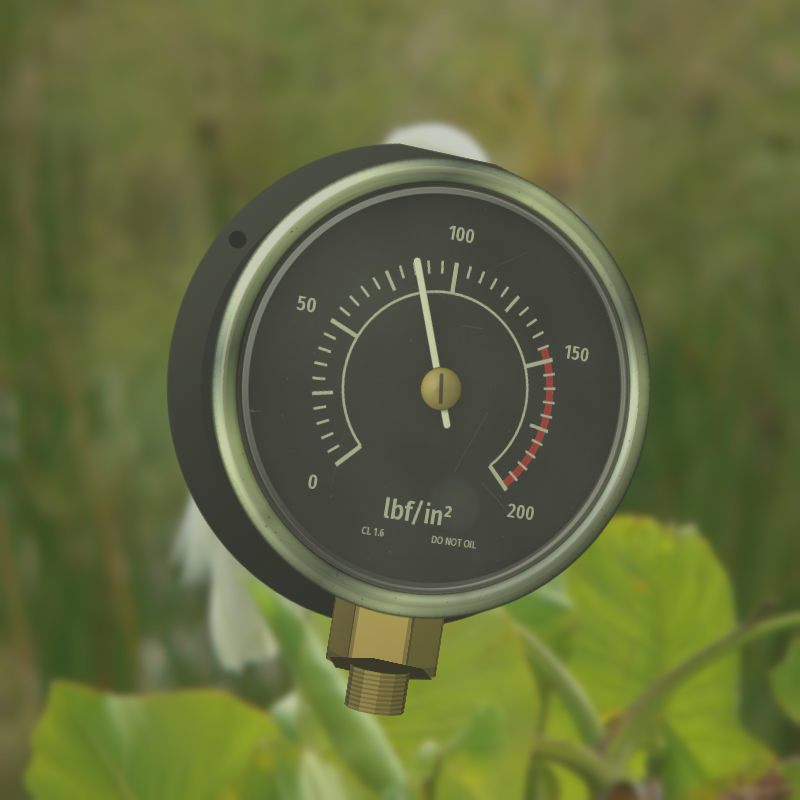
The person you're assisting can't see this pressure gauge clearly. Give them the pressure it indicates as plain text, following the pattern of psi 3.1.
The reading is psi 85
